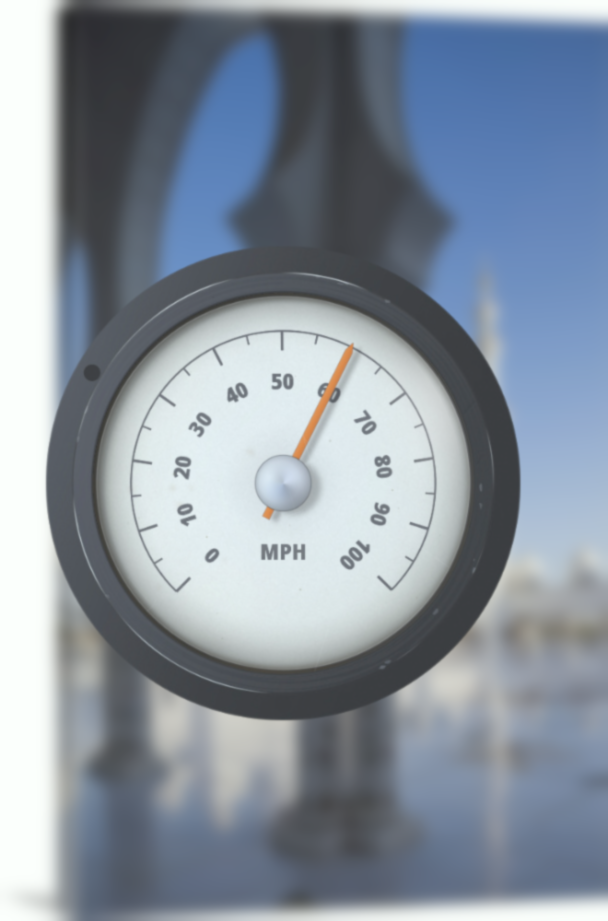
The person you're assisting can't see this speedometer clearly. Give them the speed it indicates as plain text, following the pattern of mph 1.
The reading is mph 60
